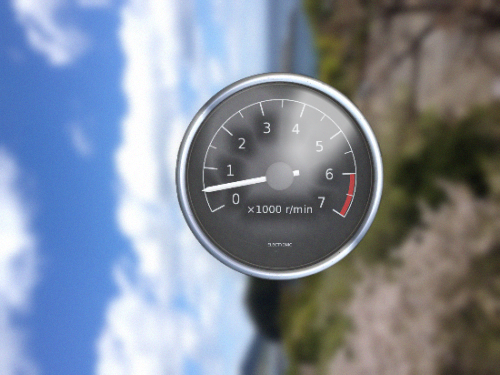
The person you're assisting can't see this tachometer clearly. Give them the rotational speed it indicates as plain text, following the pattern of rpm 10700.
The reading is rpm 500
